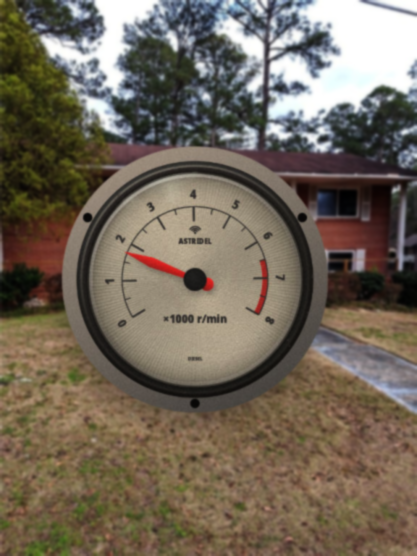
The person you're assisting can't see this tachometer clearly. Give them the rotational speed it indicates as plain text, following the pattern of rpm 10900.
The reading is rpm 1750
